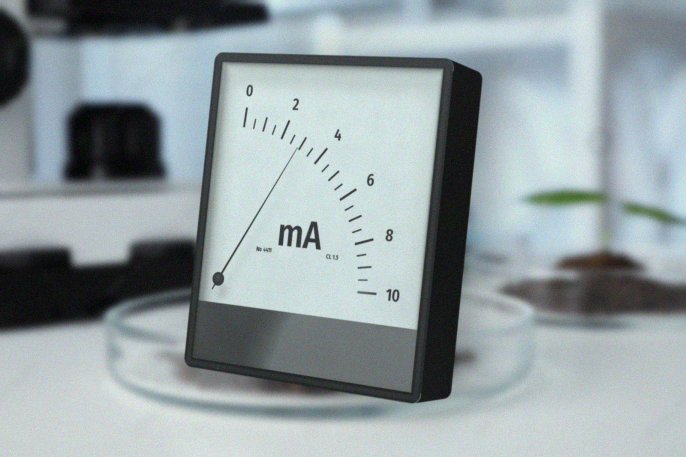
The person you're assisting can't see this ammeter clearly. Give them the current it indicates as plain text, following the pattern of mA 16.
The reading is mA 3
